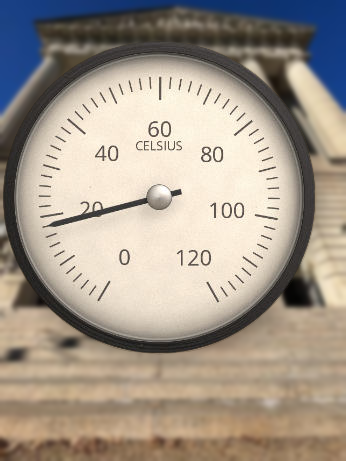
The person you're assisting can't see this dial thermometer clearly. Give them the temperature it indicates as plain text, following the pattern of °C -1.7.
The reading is °C 18
